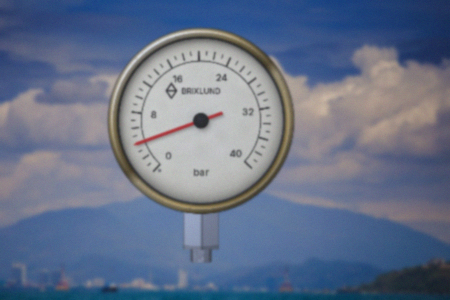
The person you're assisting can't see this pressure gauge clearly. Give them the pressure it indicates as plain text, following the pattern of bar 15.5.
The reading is bar 4
